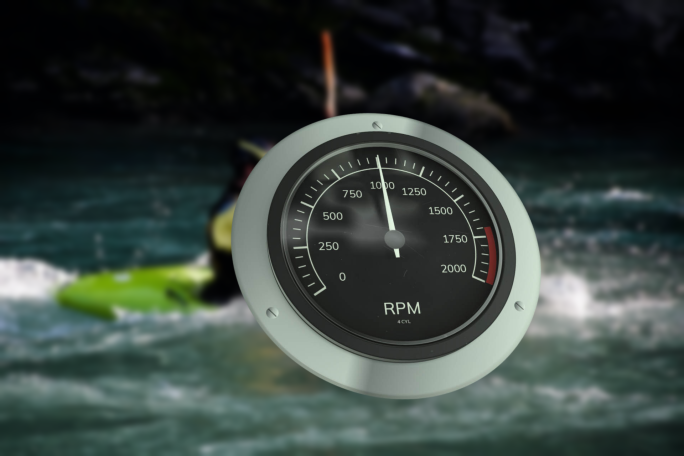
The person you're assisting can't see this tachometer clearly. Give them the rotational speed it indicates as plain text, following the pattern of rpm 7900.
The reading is rpm 1000
